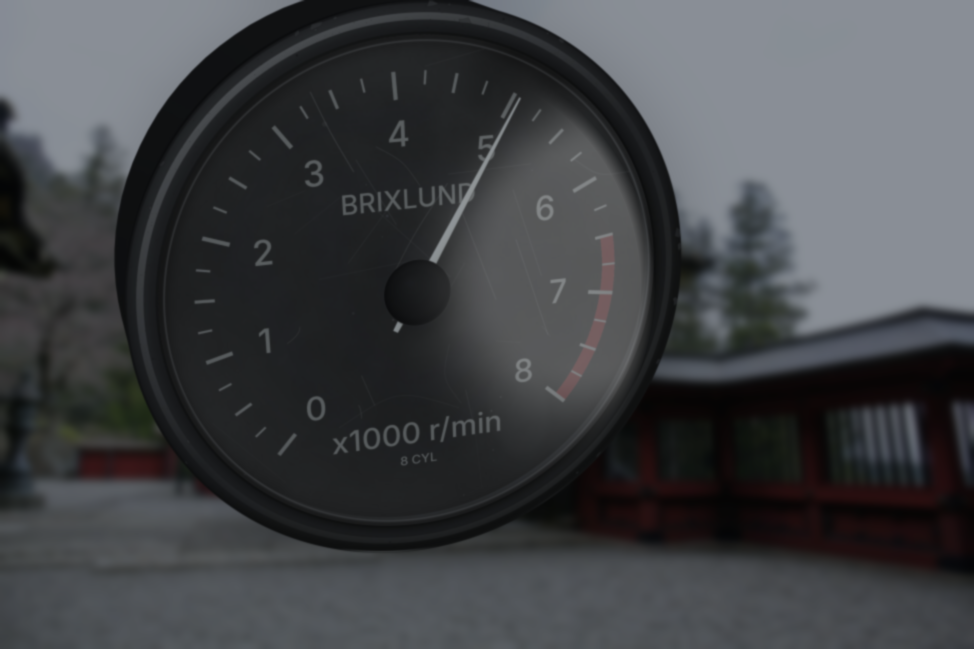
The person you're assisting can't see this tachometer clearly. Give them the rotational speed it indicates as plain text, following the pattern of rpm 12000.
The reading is rpm 5000
